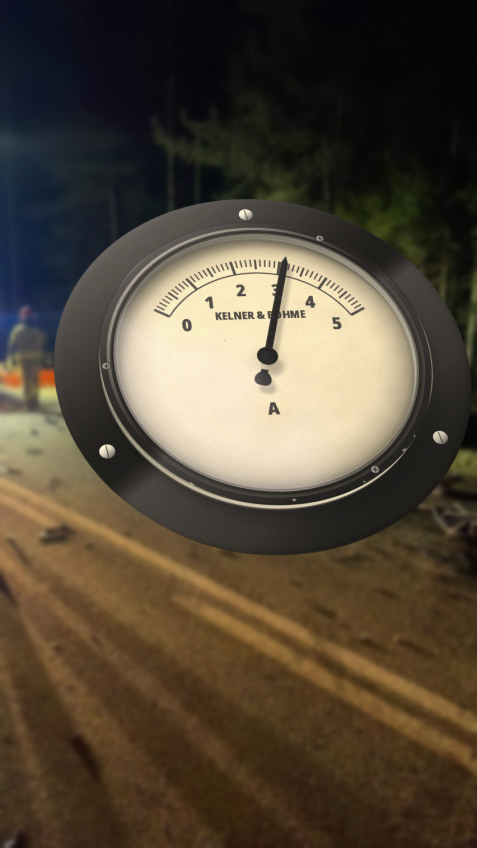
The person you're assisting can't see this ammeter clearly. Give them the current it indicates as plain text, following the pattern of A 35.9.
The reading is A 3.1
